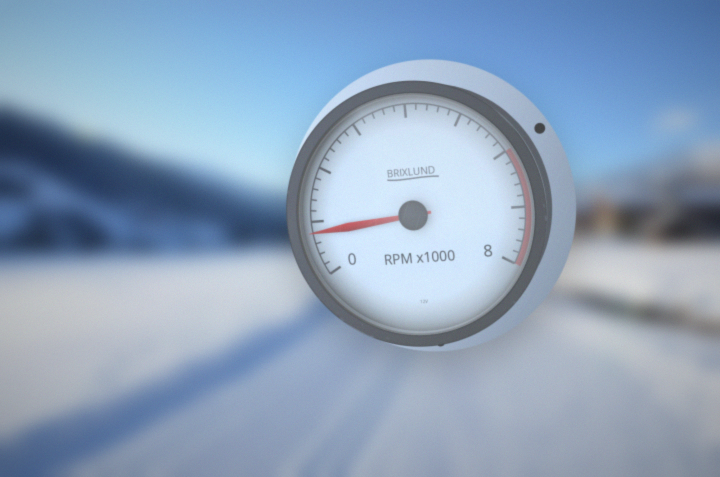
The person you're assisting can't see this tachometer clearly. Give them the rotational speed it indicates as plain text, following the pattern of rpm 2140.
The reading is rpm 800
